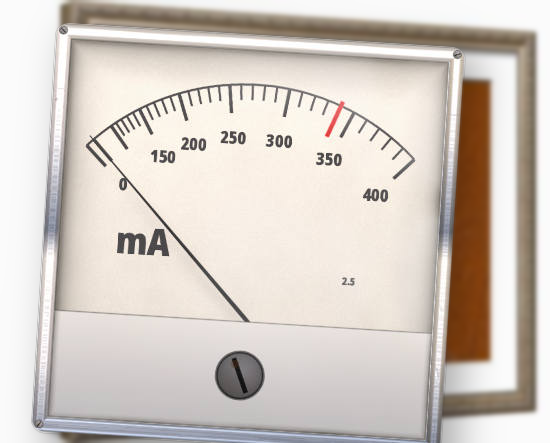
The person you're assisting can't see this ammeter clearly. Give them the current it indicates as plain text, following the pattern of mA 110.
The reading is mA 50
